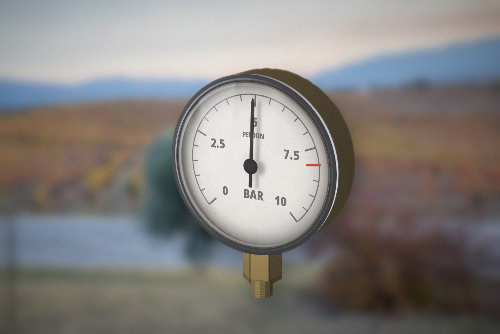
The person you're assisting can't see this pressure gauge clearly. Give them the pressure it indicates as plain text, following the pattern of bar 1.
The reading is bar 5
